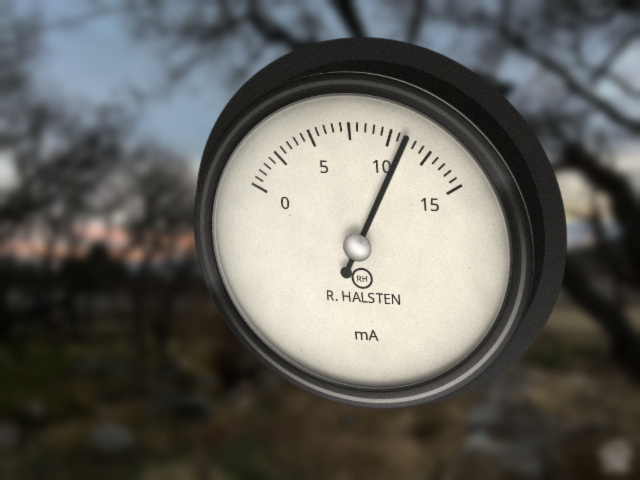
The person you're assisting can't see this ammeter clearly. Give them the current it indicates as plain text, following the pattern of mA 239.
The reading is mA 11
